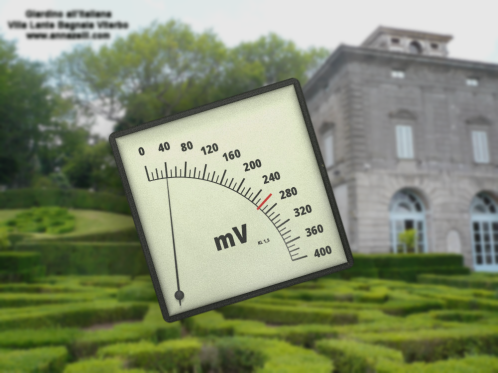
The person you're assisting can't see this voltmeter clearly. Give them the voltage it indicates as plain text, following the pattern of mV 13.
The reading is mV 40
